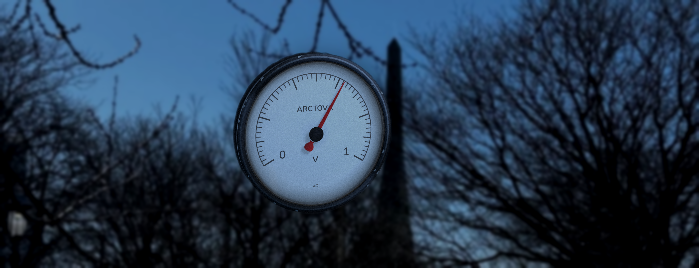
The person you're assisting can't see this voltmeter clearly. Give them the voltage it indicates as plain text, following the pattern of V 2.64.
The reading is V 0.62
